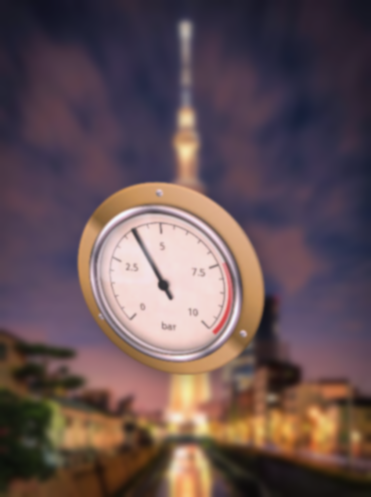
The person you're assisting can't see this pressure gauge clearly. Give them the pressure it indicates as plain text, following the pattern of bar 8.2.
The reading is bar 4
